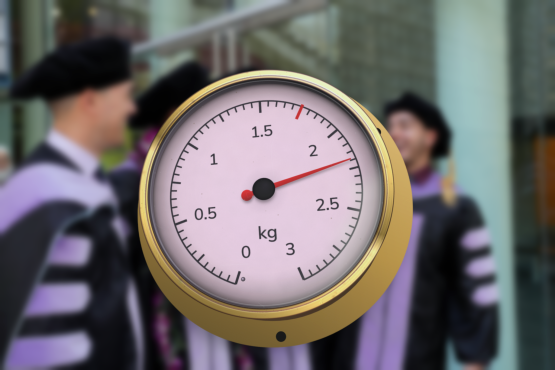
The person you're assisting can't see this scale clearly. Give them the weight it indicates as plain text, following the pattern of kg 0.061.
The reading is kg 2.2
